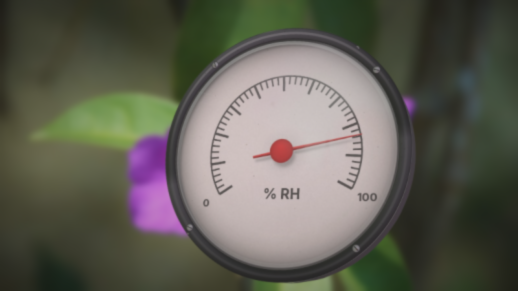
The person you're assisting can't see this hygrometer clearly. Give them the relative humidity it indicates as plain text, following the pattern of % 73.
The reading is % 84
